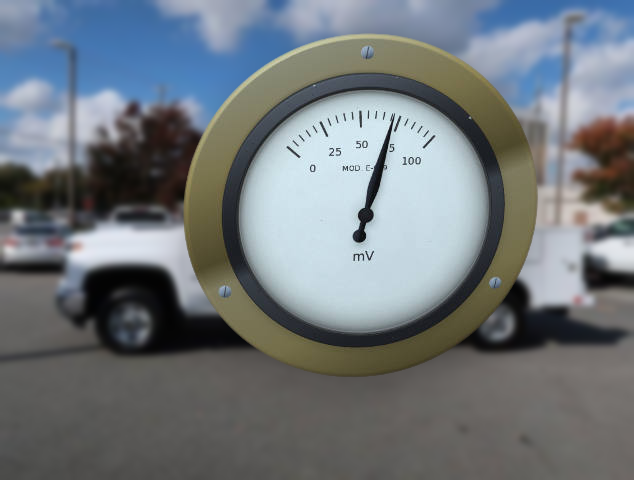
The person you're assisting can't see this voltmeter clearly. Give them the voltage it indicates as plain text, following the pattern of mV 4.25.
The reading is mV 70
